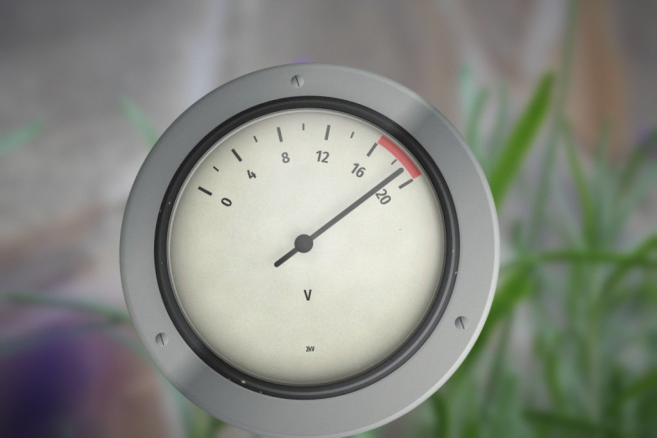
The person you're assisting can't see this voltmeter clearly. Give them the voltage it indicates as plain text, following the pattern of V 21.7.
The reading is V 19
